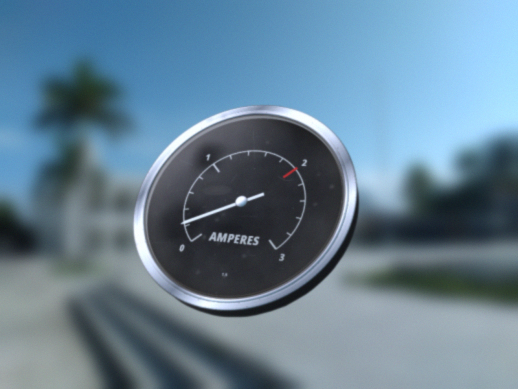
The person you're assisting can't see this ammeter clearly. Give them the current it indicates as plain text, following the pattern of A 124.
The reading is A 0.2
